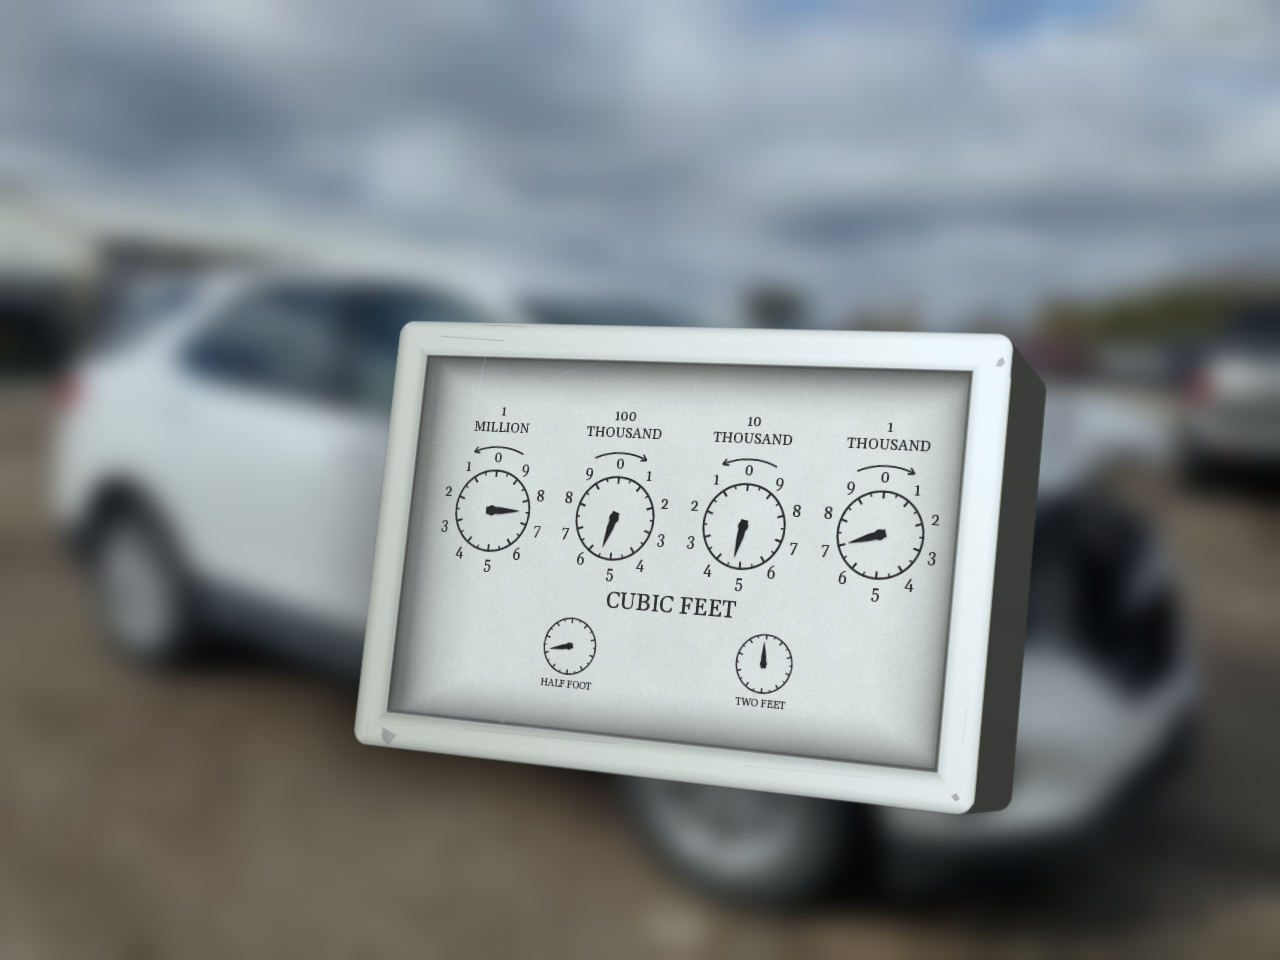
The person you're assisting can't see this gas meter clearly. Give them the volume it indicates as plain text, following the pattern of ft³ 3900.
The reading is ft³ 754700
